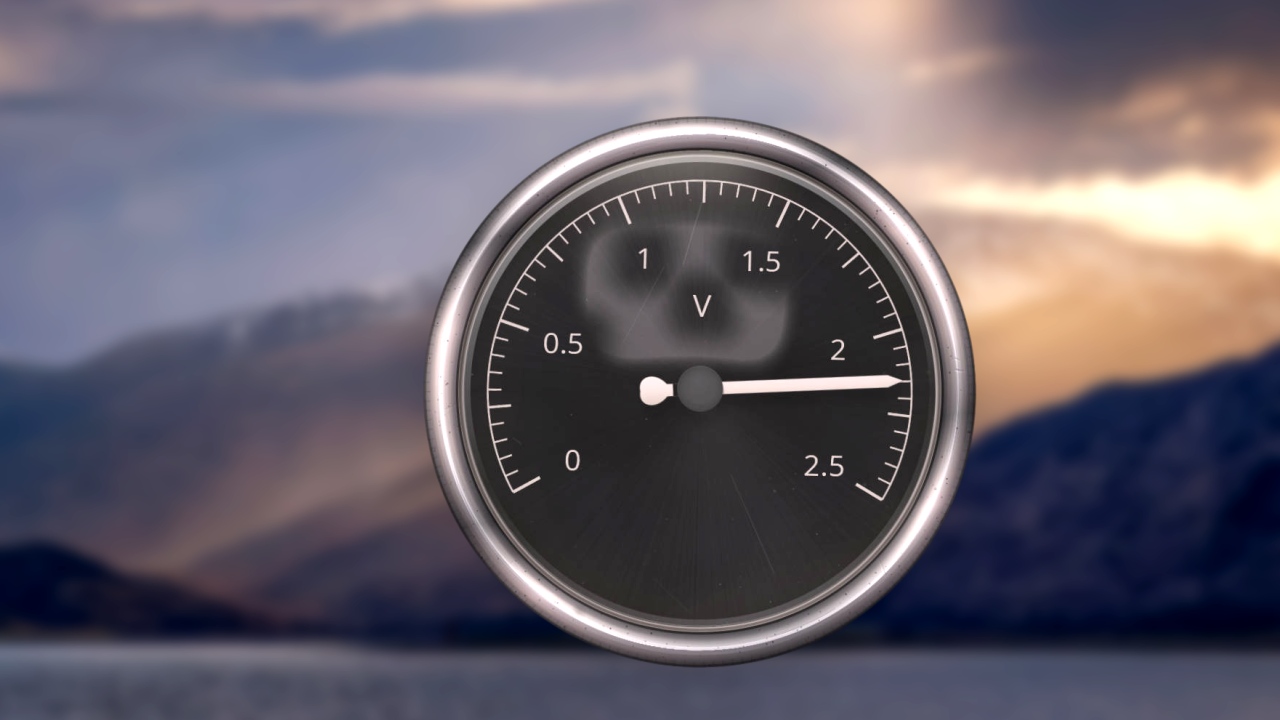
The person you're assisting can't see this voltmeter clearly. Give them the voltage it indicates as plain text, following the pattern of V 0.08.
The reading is V 2.15
